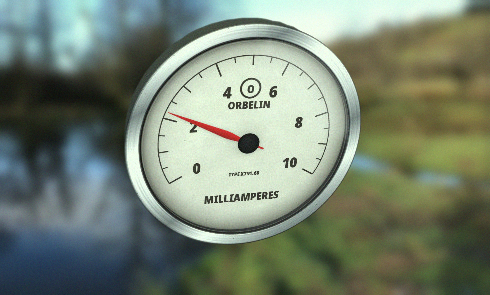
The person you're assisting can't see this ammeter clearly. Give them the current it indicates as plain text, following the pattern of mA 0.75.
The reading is mA 2.25
